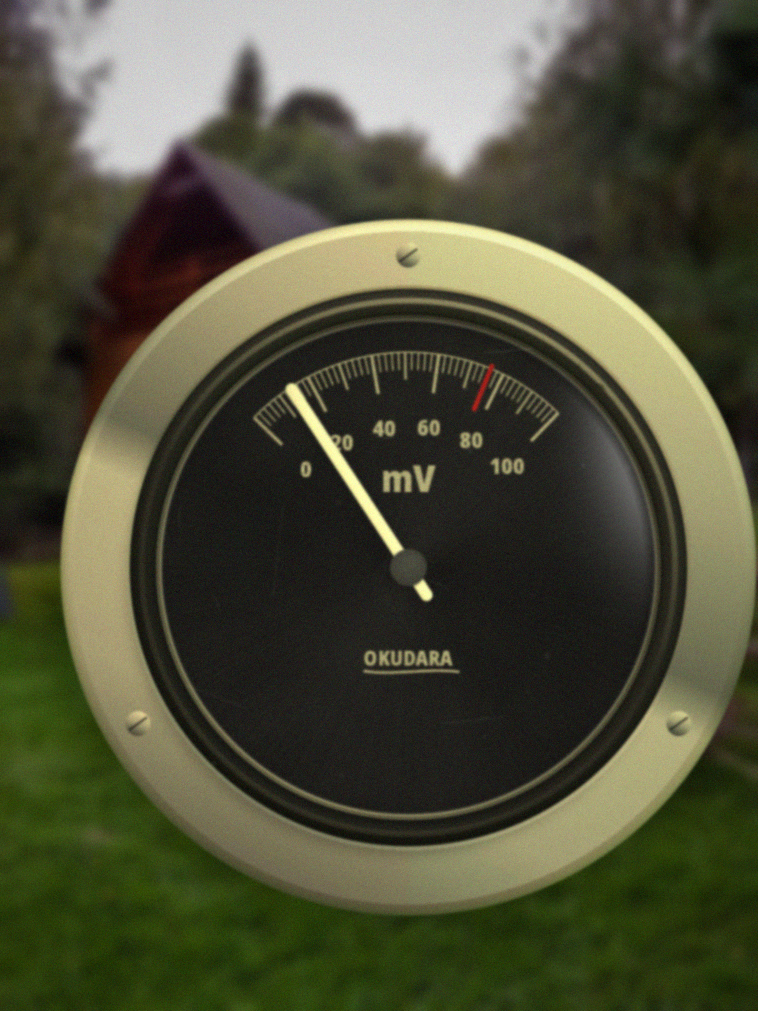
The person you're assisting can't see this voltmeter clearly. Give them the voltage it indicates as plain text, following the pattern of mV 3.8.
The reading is mV 14
